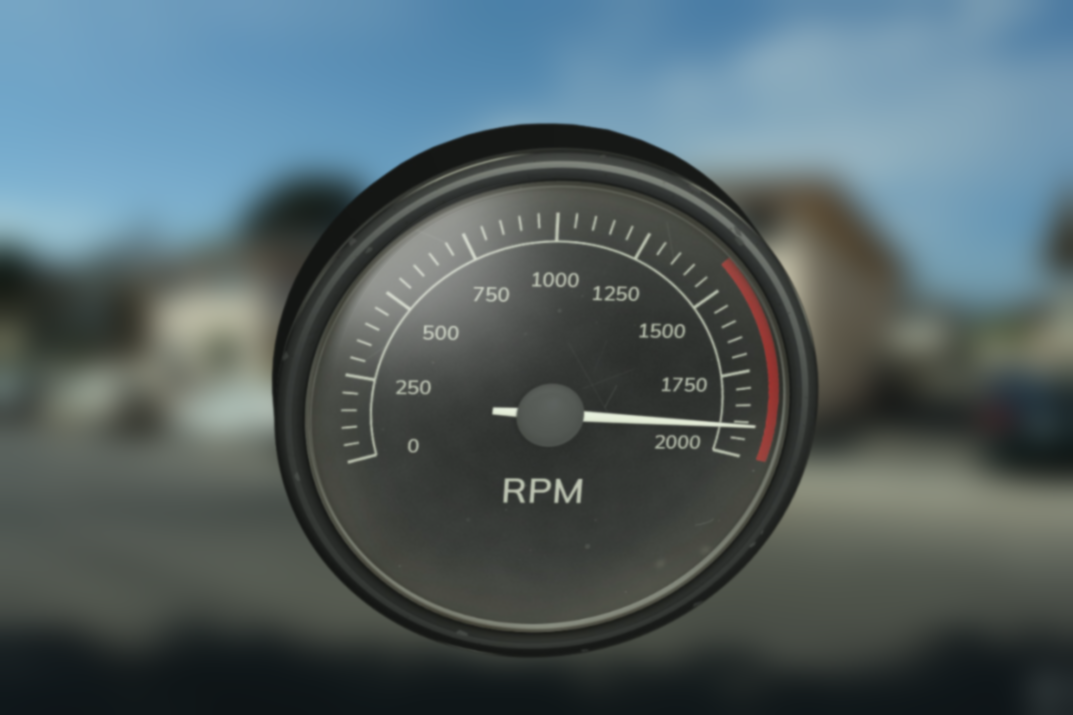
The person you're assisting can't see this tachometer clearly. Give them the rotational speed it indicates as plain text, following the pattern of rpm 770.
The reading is rpm 1900
